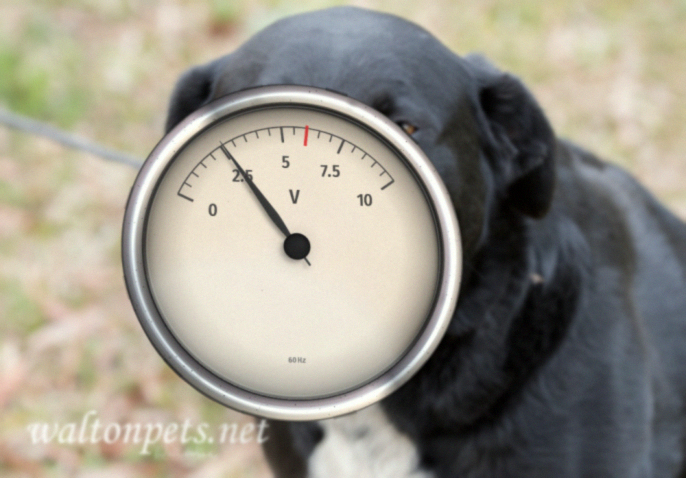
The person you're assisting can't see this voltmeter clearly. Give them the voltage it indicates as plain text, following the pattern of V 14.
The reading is V 2.5
